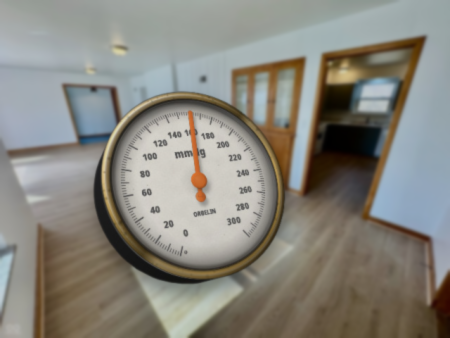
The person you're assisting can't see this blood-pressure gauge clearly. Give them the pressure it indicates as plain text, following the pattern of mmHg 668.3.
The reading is mmHg 160
